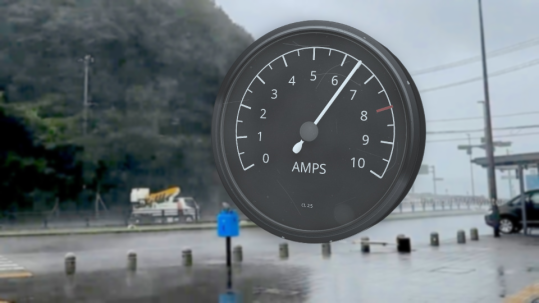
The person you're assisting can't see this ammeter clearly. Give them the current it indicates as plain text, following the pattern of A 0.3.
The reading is A 6.5
